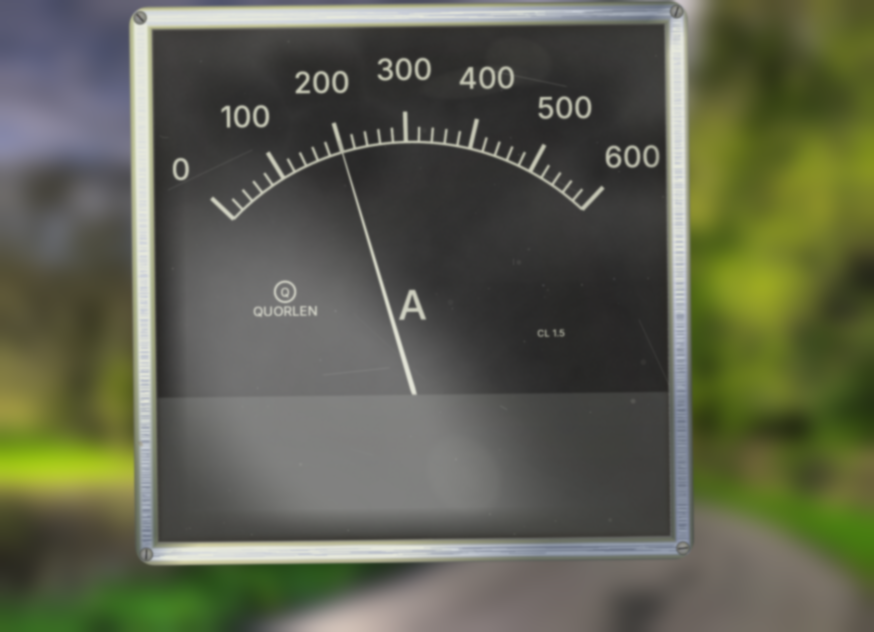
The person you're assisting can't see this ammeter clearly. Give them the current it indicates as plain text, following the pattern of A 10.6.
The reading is A 200
